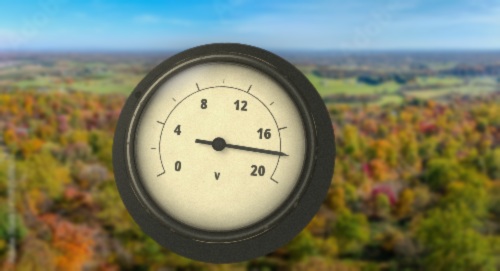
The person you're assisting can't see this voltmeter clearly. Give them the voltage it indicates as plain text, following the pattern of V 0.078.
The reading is V 18
